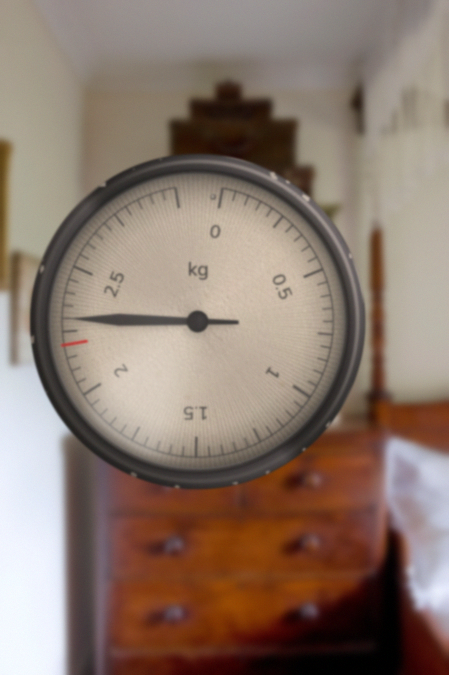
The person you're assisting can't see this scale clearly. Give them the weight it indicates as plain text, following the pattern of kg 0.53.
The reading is kg 2.3
